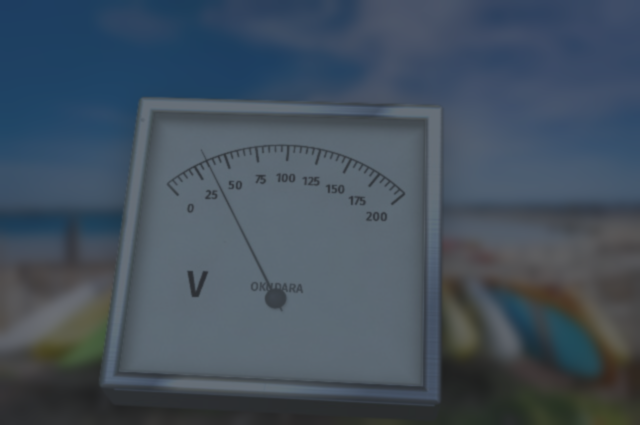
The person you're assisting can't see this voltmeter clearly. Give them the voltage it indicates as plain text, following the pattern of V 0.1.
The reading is V 35
